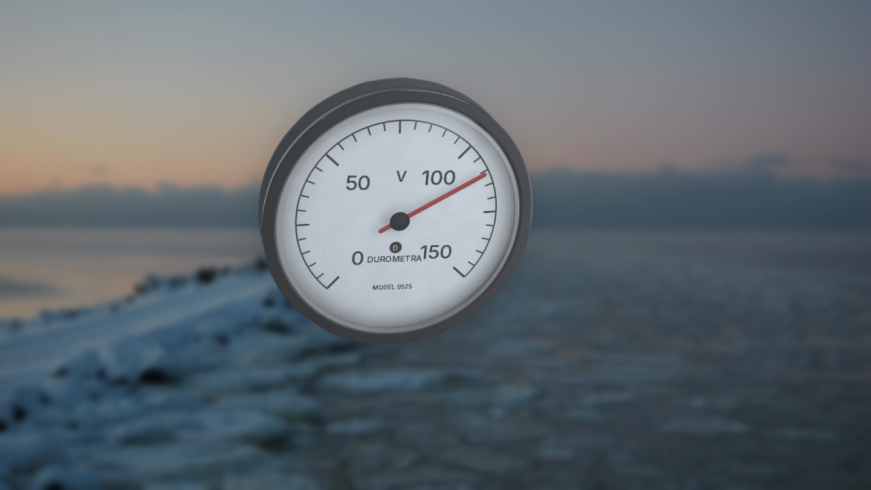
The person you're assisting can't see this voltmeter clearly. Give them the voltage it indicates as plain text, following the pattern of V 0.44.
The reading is V 110
